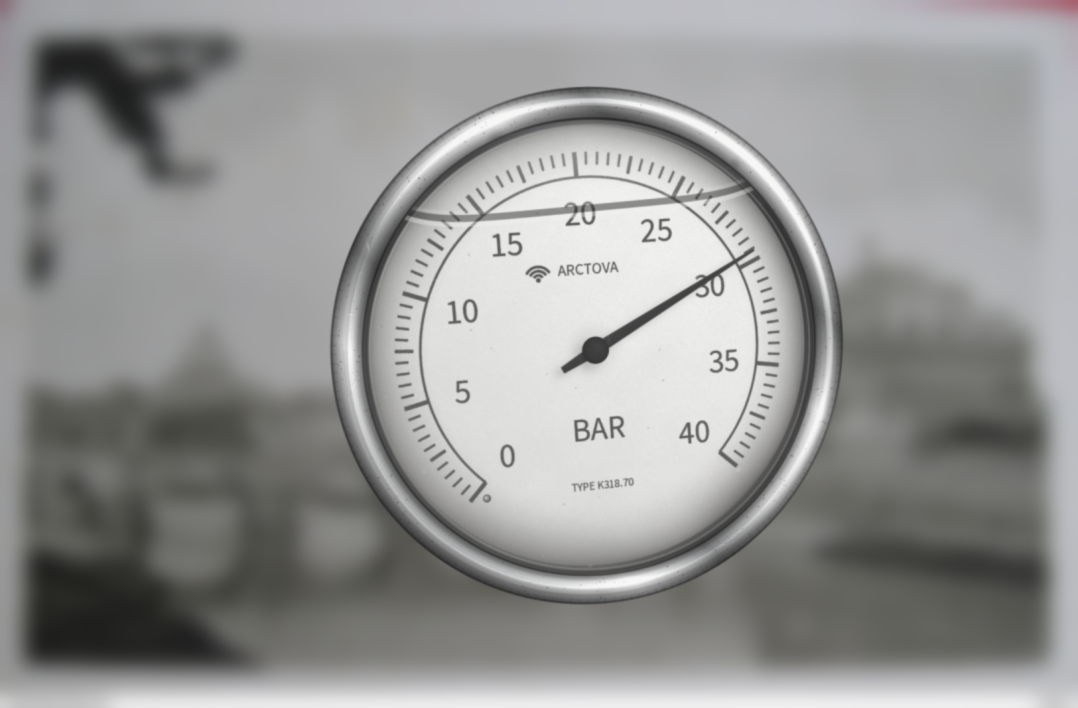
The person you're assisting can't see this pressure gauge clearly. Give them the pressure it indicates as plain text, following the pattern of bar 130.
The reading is bar 29.5
